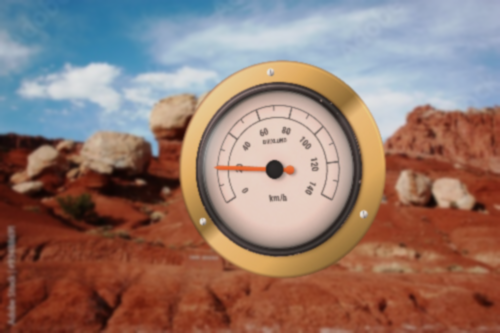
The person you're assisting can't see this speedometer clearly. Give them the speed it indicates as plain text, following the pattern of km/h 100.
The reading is km/h 20
